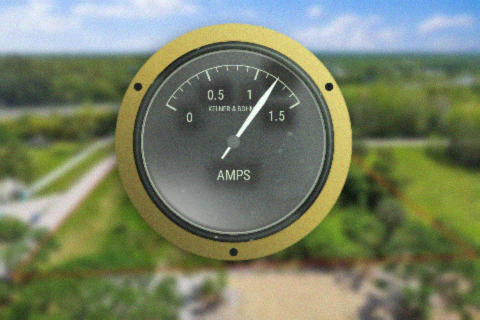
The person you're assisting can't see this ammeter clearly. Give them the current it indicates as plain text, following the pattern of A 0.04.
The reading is A 1.2
